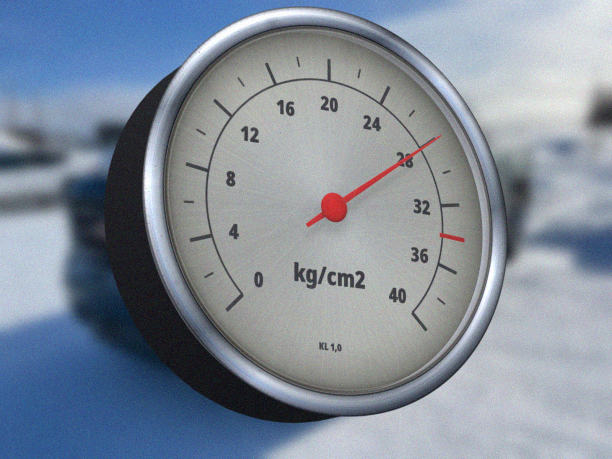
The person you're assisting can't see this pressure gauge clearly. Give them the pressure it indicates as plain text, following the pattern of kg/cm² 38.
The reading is kg/cm² 28
